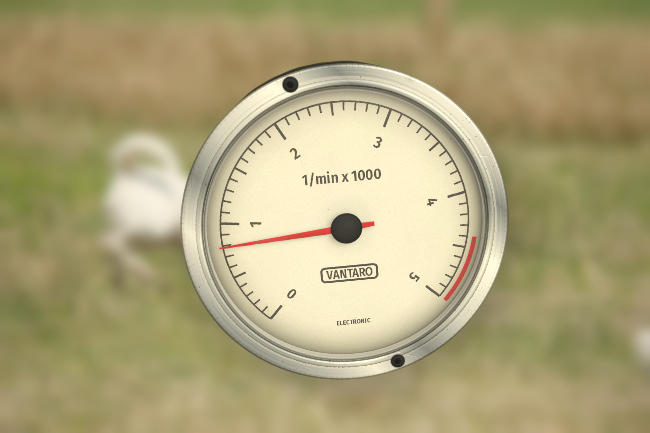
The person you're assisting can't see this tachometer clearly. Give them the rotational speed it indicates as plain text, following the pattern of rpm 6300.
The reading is rpm 800
